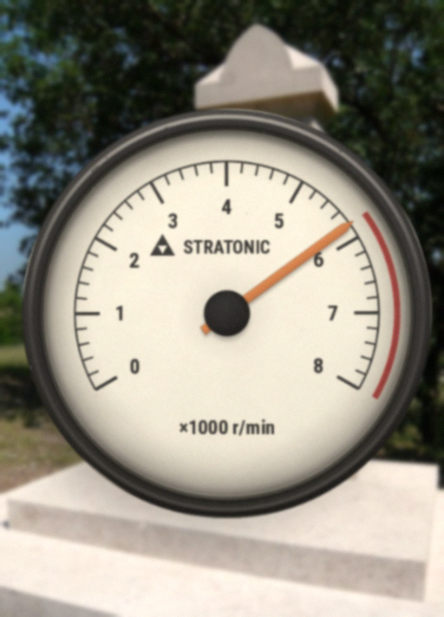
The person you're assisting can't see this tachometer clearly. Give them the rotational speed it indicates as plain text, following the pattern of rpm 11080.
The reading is rpm 5800
